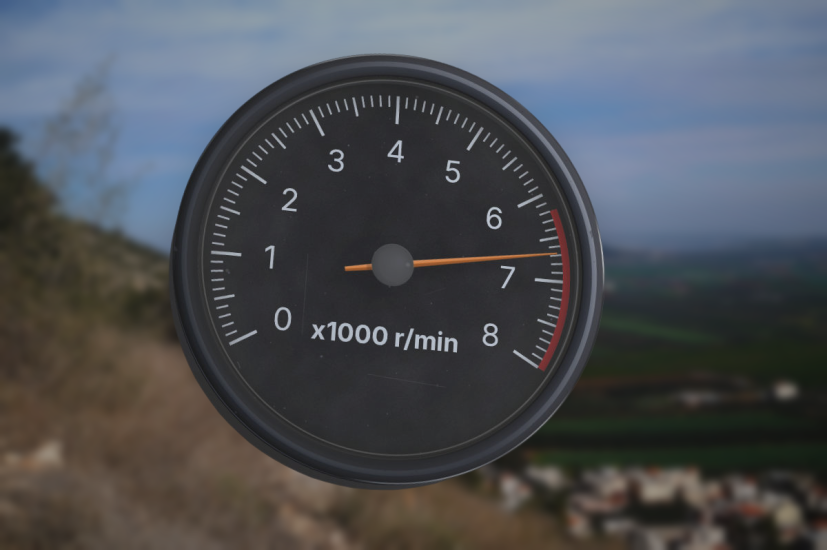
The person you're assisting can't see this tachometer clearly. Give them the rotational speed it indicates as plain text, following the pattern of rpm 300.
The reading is rpm 6700
